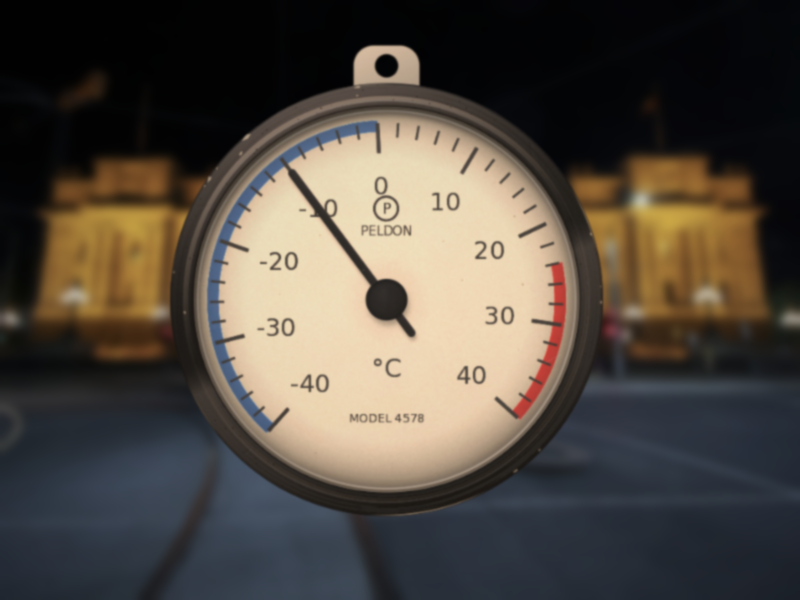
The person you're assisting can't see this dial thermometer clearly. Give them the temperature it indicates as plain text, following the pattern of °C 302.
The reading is °C -10
